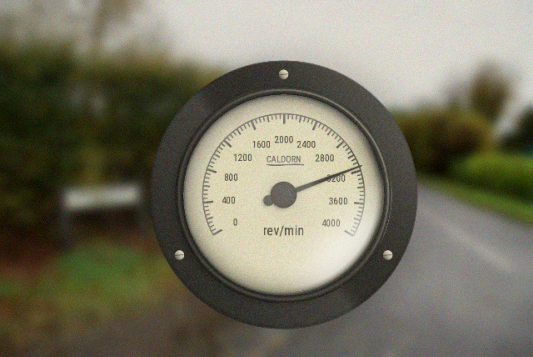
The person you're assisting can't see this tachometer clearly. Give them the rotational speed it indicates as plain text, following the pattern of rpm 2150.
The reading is rpm 3150
